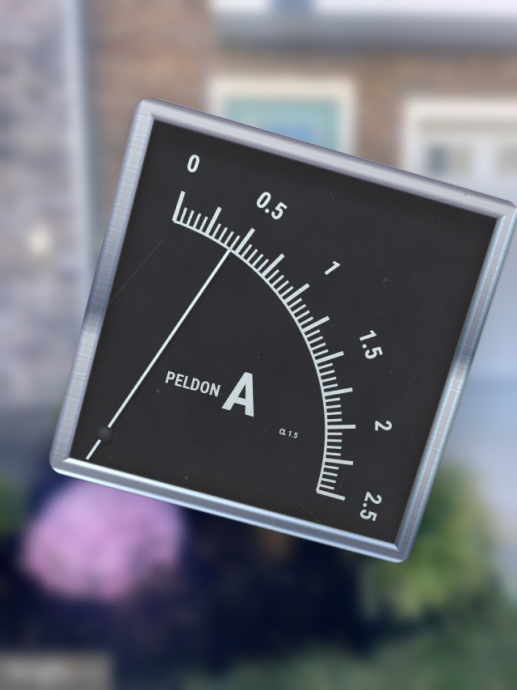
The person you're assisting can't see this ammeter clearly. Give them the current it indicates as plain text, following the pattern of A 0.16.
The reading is A 0.45
